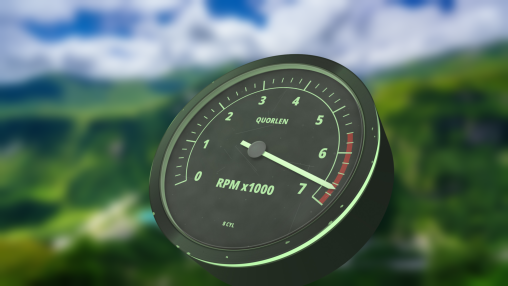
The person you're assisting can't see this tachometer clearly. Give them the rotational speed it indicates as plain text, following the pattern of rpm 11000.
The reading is rpm 6700
